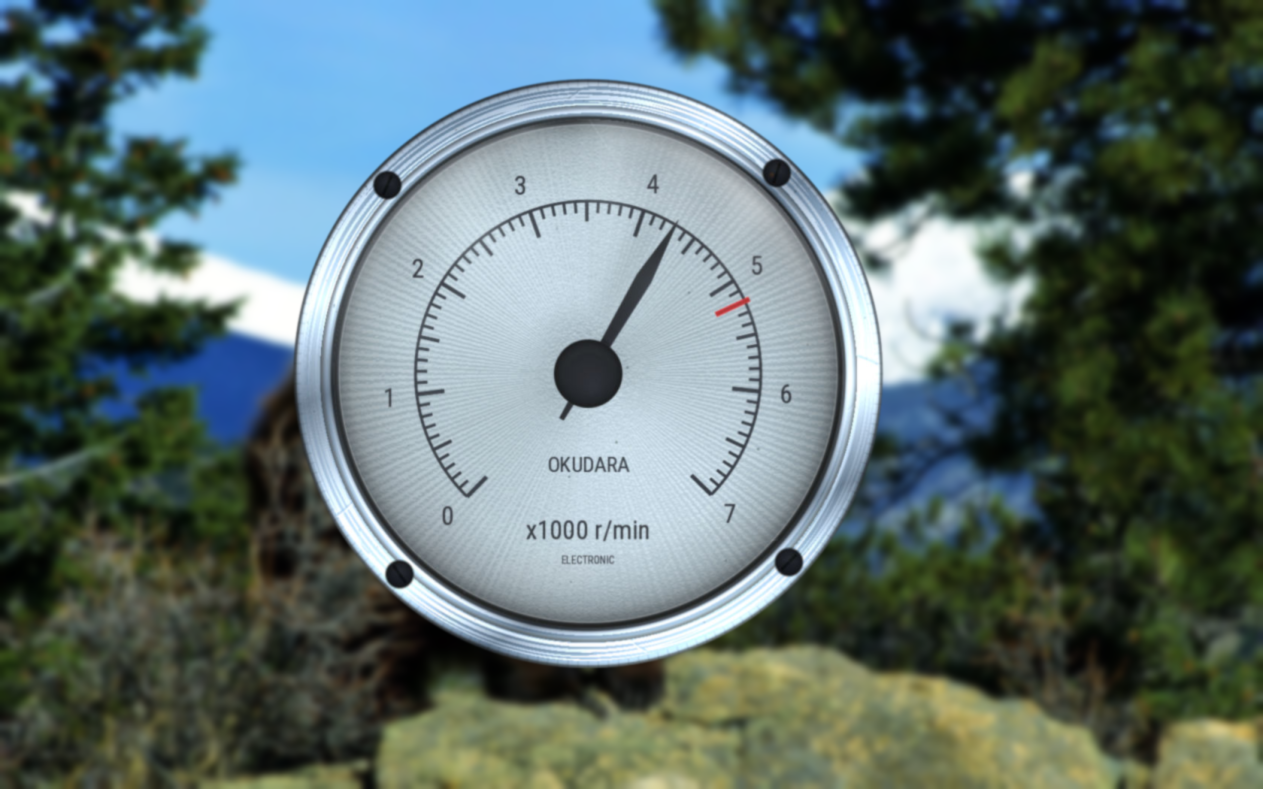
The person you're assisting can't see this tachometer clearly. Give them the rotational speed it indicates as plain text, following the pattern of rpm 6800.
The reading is rpm 4300
